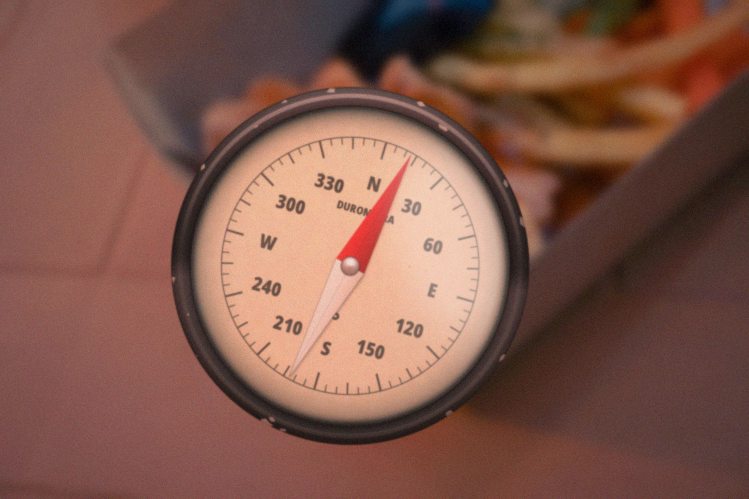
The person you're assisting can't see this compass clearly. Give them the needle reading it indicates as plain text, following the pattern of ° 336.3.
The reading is ° 12.5
